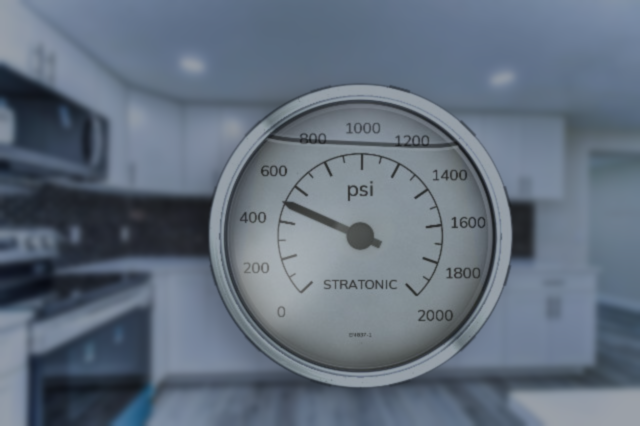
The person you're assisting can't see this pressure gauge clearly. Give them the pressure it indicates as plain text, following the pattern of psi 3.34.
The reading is psi 500
